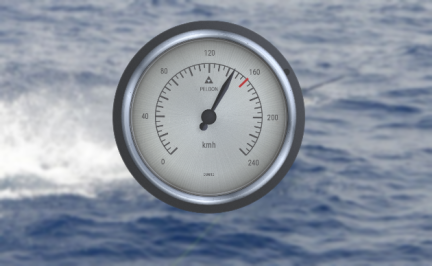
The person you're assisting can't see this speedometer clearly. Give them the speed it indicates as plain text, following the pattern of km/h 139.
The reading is km/h 145
